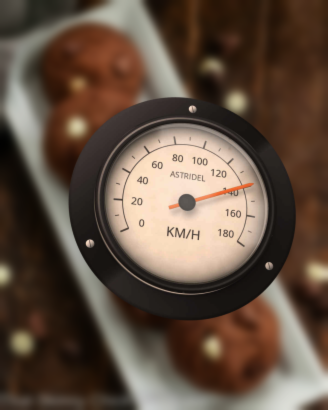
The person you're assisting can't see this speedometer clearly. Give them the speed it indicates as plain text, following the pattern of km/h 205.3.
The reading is km/h 140
